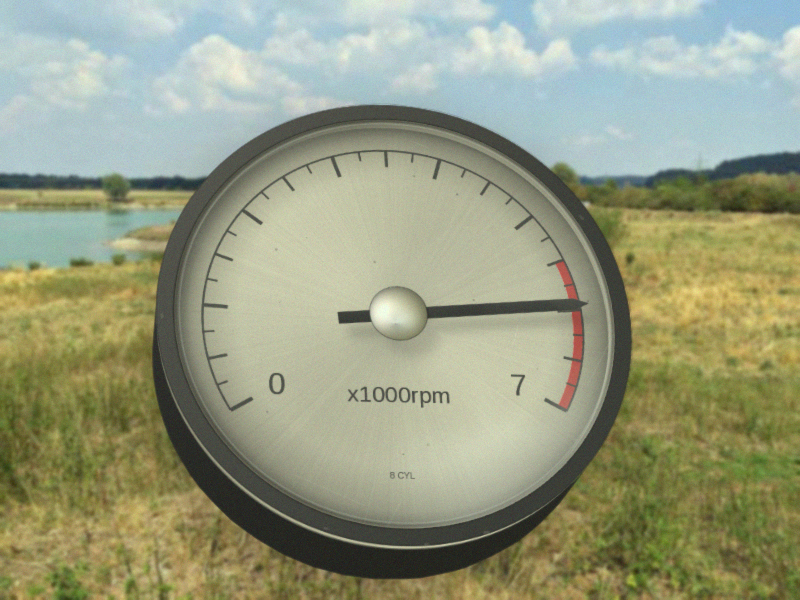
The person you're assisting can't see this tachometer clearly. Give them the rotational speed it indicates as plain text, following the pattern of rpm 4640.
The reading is rpm 6000
